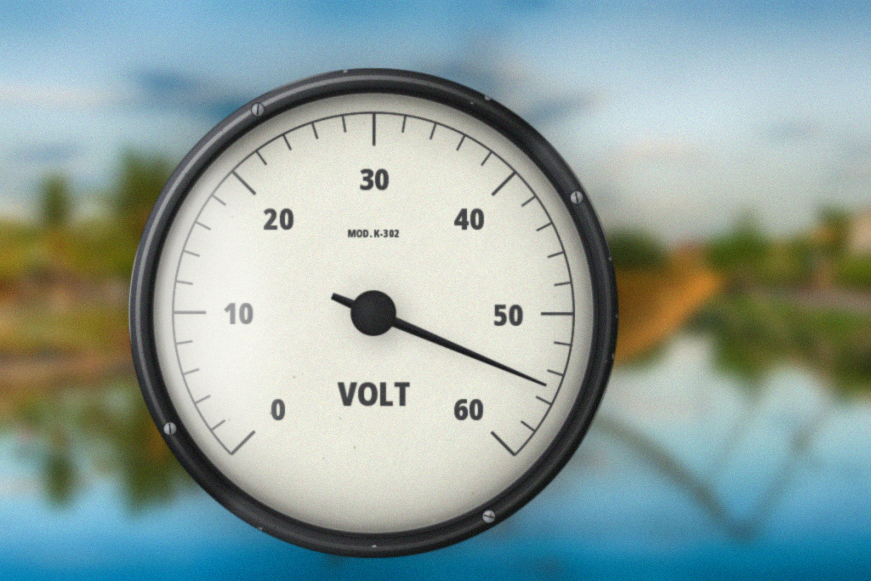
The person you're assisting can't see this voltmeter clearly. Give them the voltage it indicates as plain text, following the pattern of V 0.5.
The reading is V 55
